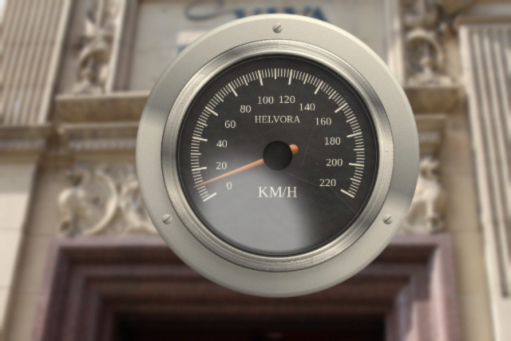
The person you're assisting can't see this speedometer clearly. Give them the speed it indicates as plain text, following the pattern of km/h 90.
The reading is km/h 10
